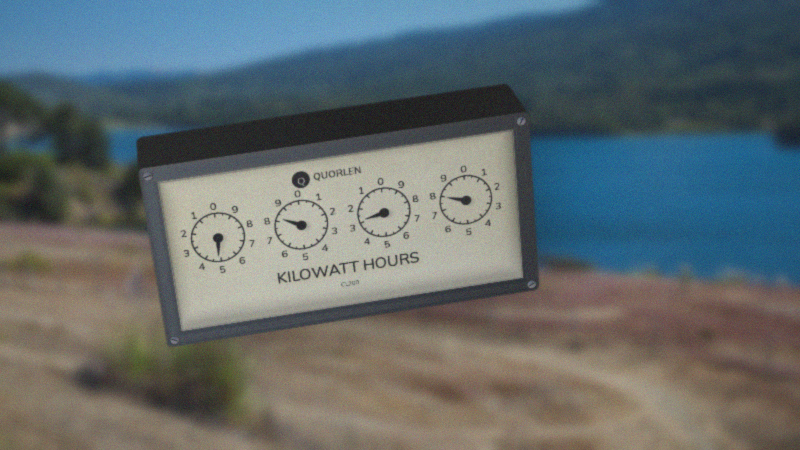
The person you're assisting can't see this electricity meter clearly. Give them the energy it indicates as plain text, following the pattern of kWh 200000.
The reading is kWh 4828
